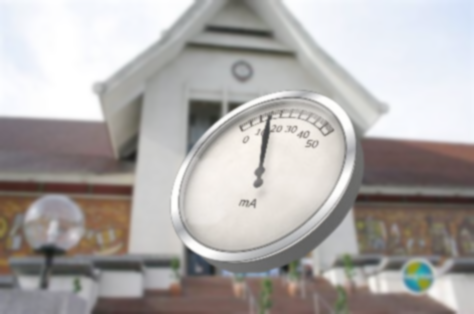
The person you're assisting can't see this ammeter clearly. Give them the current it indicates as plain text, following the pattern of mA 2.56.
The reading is mA 15
